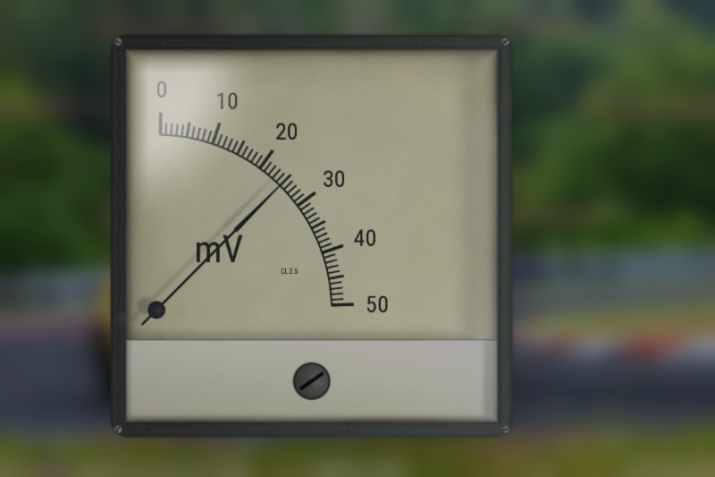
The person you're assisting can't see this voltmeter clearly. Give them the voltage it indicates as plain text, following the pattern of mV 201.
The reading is mV 25
